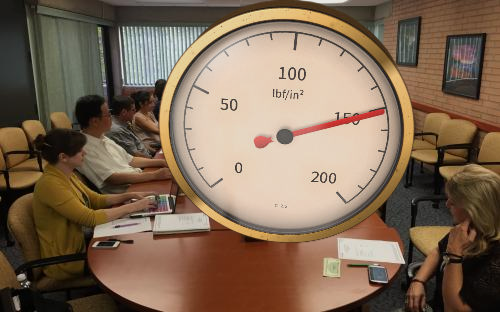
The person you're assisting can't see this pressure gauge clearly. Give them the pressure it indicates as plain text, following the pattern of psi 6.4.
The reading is psi 150
